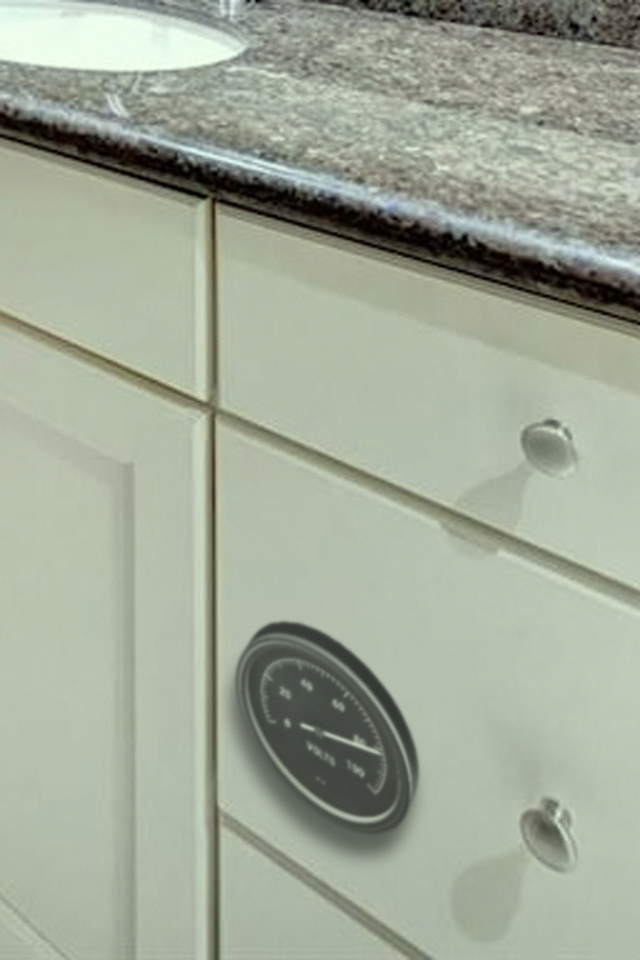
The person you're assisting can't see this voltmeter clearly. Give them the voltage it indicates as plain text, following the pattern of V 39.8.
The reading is V 80
